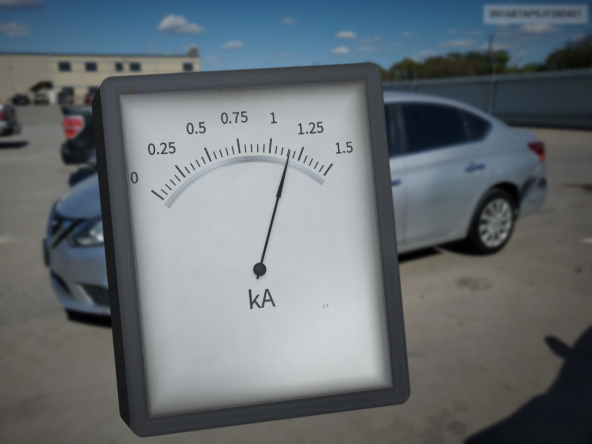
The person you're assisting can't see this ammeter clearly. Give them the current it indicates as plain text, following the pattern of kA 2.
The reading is kA 1.15
